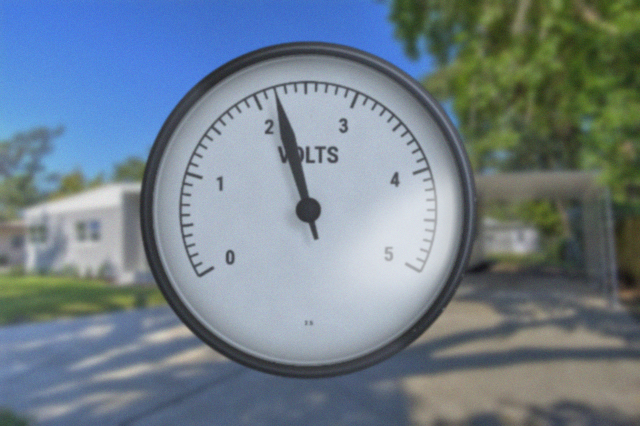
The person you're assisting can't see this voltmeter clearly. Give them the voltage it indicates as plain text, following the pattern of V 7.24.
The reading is V 2.2
